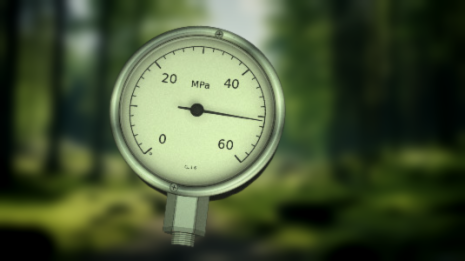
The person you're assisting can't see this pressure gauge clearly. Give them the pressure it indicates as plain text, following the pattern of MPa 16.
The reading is MPa 51
